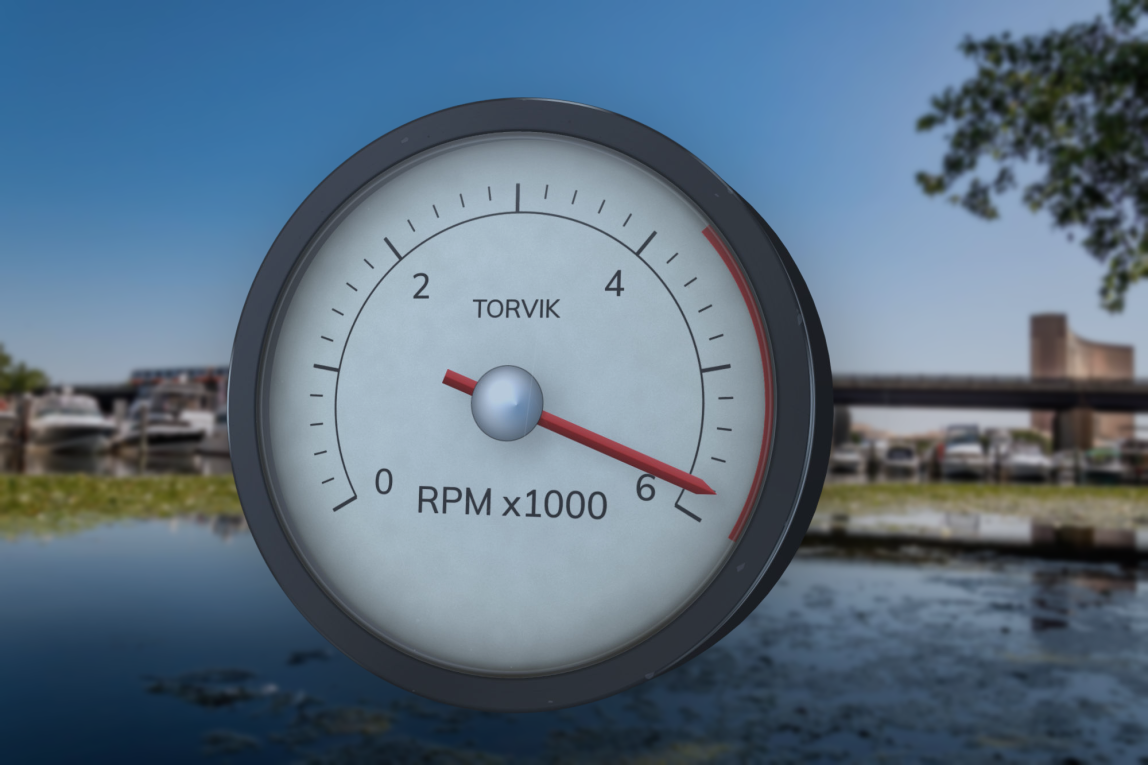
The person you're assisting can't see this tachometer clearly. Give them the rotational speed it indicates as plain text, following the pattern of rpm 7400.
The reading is rpm 5800
